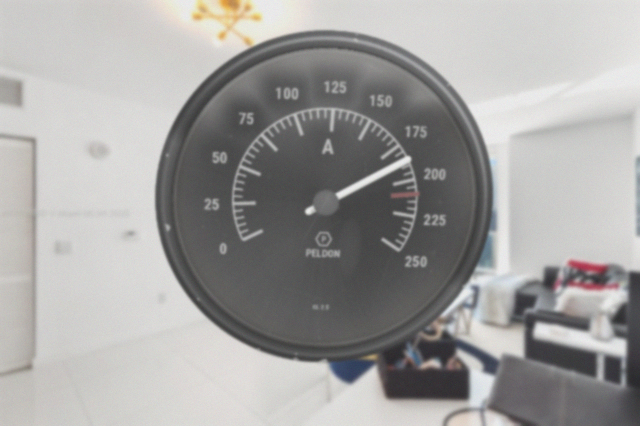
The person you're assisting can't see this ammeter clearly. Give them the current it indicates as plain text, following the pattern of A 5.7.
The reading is A 185
